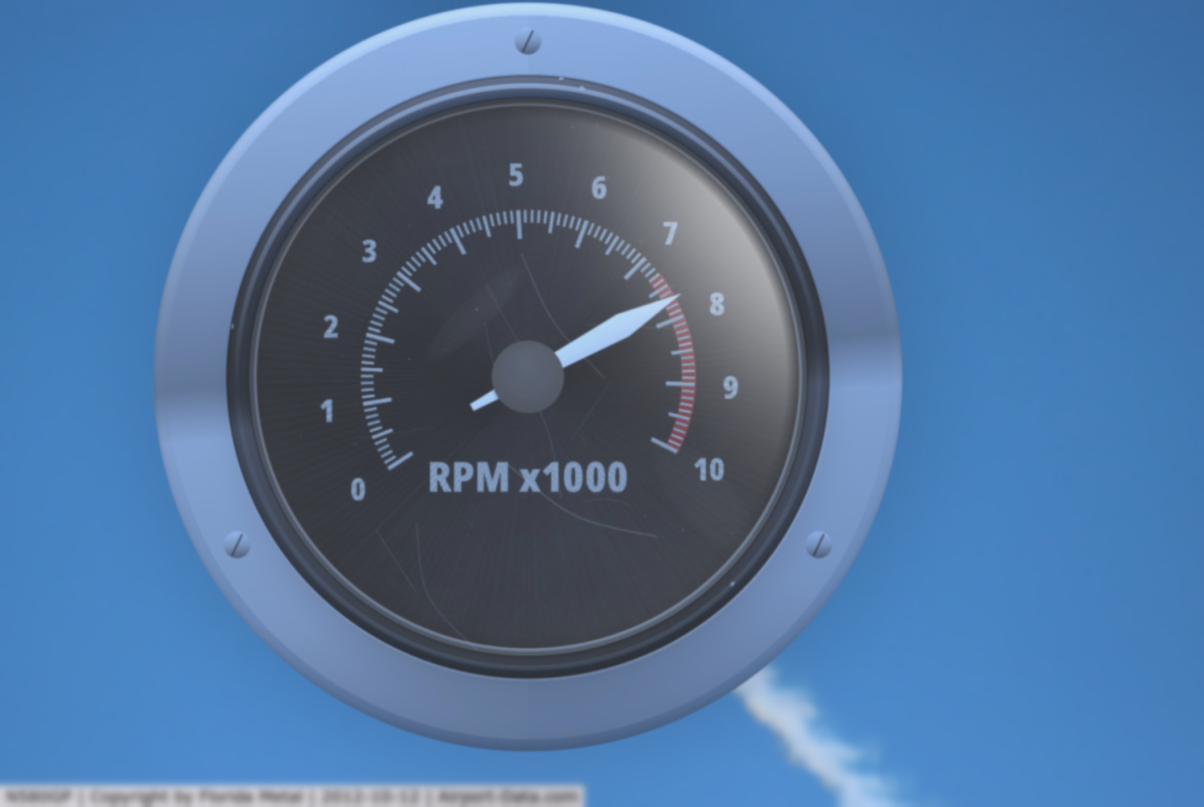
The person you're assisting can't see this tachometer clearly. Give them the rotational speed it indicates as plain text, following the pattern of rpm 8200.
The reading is rpm 7700
